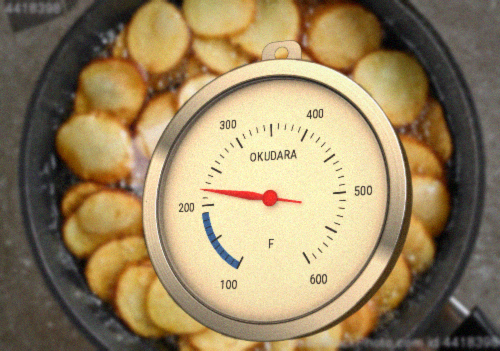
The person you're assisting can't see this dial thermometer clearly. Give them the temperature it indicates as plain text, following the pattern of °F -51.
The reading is °F 220
